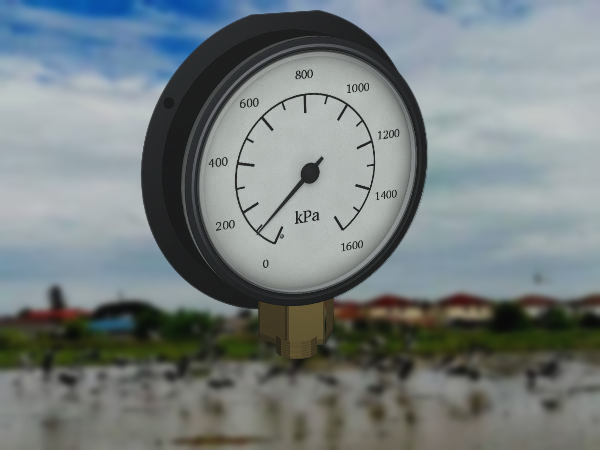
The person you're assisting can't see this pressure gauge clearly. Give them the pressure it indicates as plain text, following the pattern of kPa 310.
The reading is kPa 100
